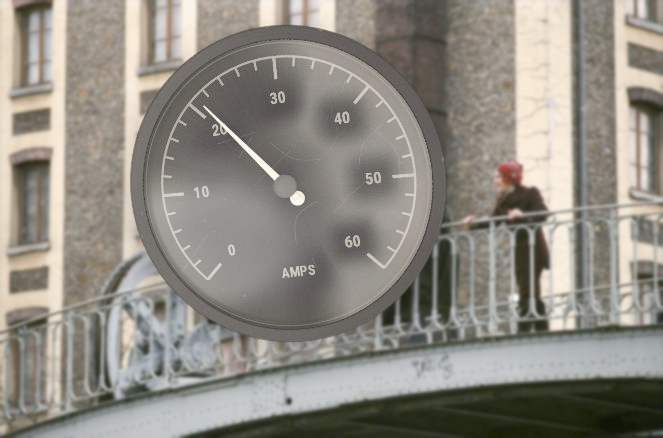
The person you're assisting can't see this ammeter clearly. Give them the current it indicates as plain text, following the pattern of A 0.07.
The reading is A 21
